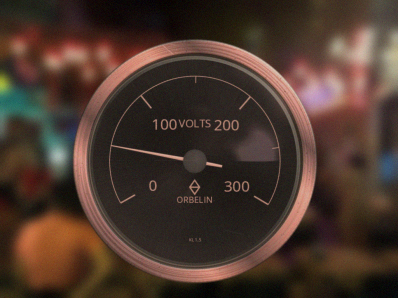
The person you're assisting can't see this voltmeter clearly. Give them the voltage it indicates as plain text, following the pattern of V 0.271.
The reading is V 50
